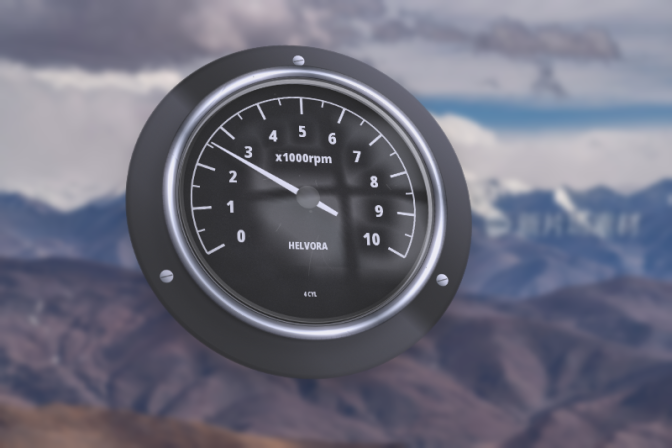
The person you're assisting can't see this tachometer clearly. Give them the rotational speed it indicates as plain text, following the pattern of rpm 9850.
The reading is rpm 2500
